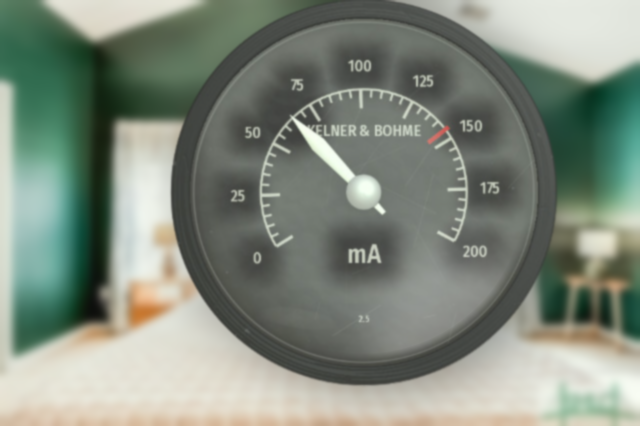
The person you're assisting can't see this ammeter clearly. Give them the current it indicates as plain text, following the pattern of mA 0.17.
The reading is mA 65
